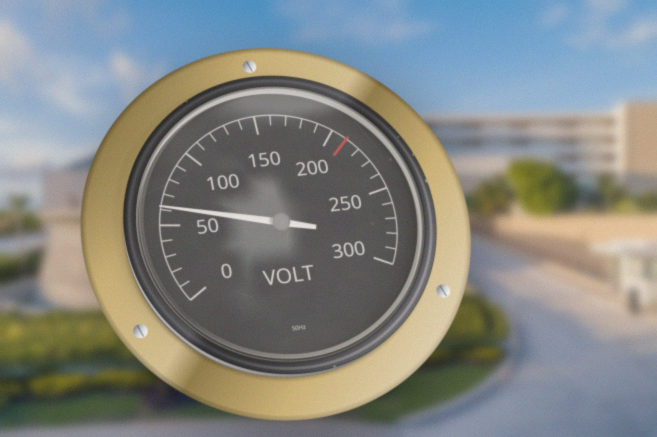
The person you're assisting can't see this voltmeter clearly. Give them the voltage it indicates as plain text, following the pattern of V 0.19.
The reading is V 60
